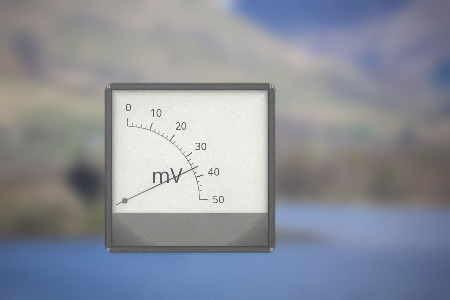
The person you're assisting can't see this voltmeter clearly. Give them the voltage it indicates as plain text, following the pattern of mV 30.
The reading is mV 36
